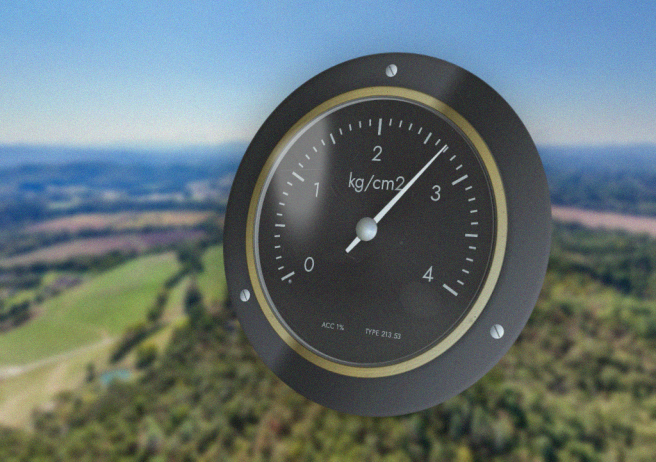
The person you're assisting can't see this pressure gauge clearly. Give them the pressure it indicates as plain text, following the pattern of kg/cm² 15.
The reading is kg/cm² 2.7
